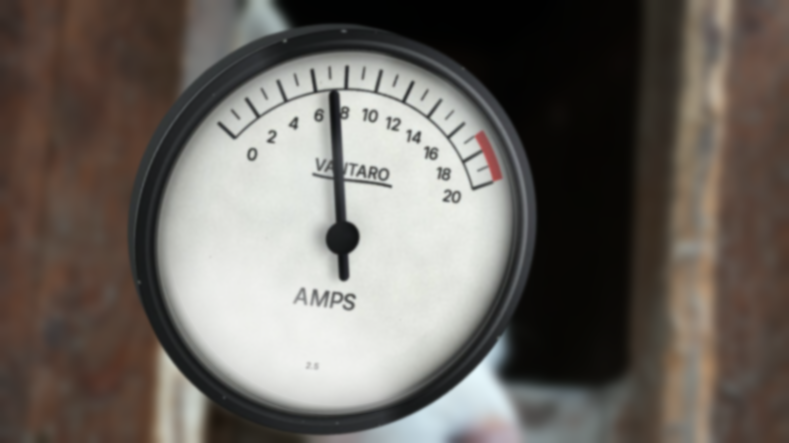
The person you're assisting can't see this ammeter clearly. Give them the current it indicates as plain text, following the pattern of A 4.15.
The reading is A 7
